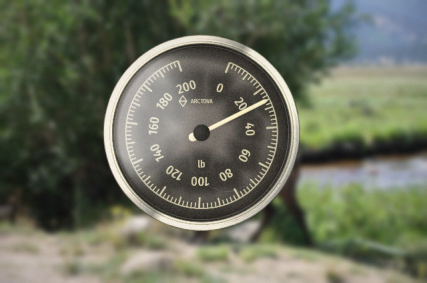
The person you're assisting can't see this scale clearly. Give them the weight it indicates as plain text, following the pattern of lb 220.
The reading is lb 26
